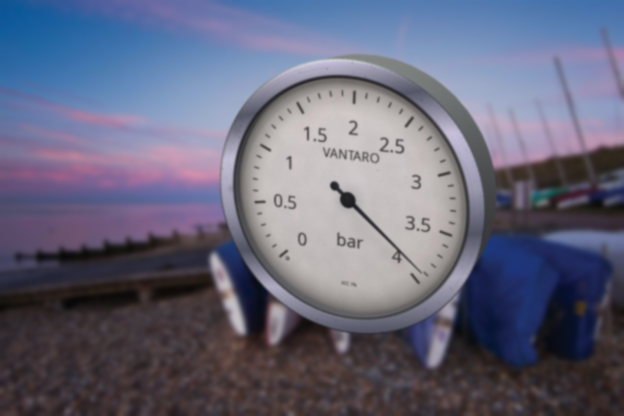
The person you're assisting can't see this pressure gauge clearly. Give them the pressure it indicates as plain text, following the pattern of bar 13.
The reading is bar 3.9
